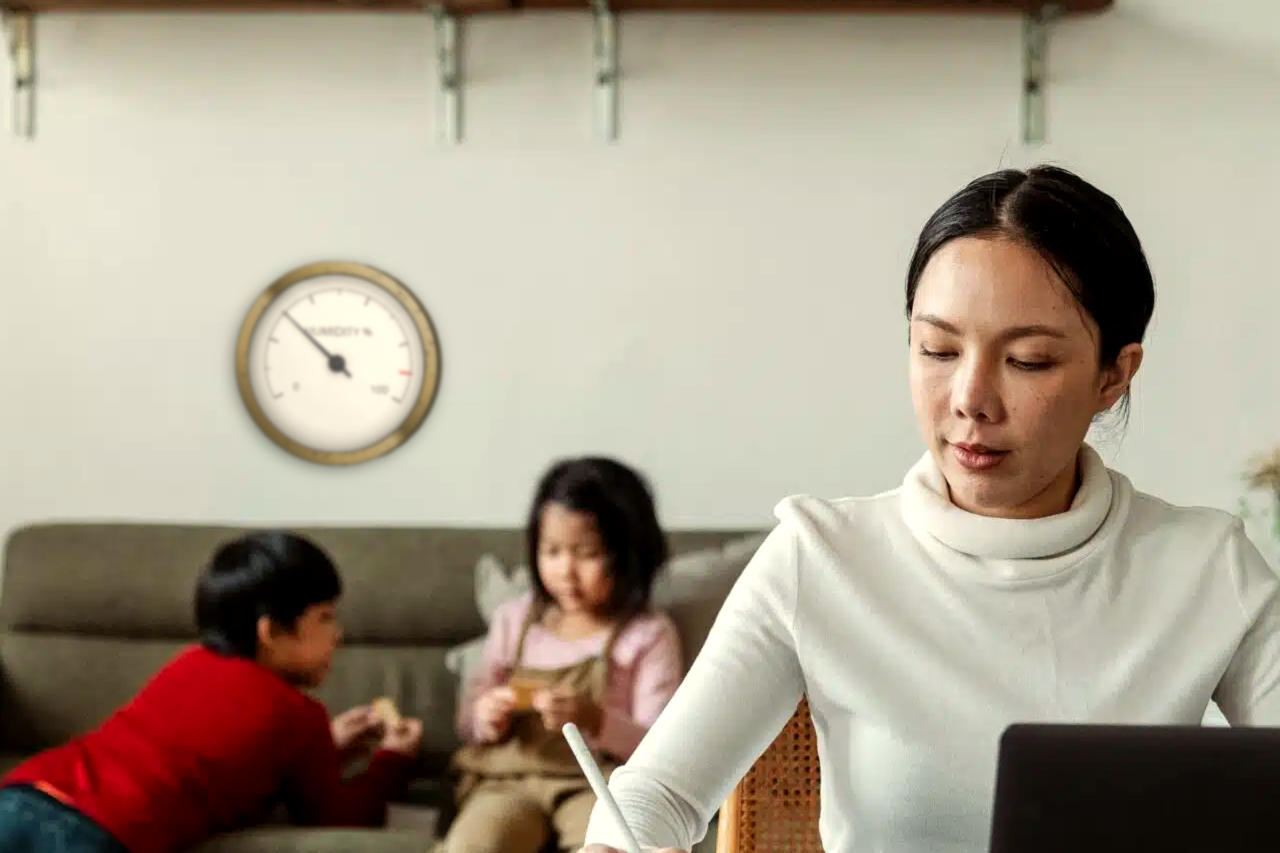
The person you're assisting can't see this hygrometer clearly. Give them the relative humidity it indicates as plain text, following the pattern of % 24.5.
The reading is % 30
